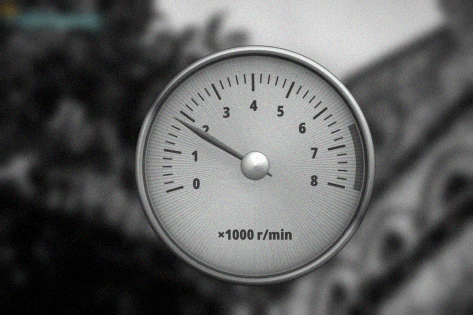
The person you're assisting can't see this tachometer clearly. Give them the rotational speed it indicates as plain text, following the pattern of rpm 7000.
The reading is rpm 1800
